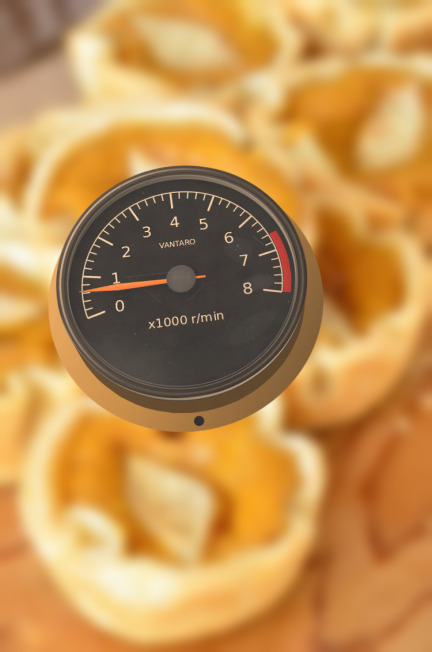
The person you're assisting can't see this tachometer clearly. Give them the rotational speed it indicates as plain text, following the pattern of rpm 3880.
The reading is rpm 600
